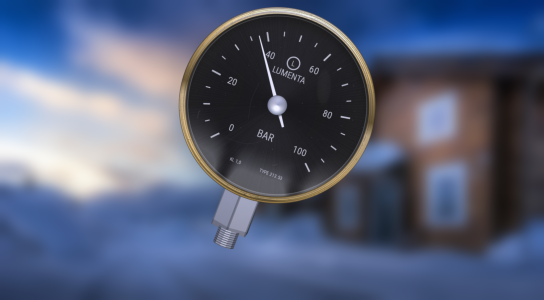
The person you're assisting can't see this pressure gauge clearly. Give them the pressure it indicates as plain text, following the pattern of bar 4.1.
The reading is bar 37.5
